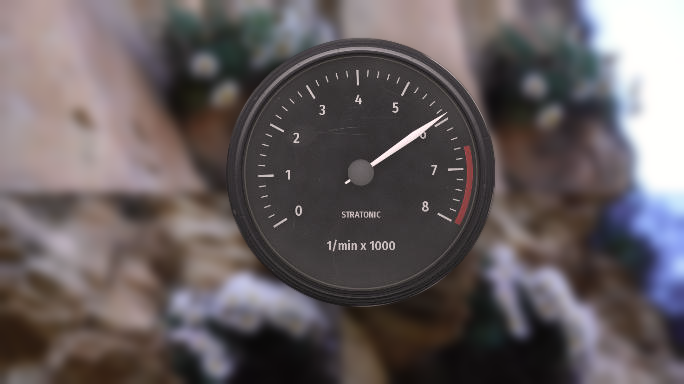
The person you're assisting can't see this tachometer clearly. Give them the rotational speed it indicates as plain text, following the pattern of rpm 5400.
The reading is rpm 5900
